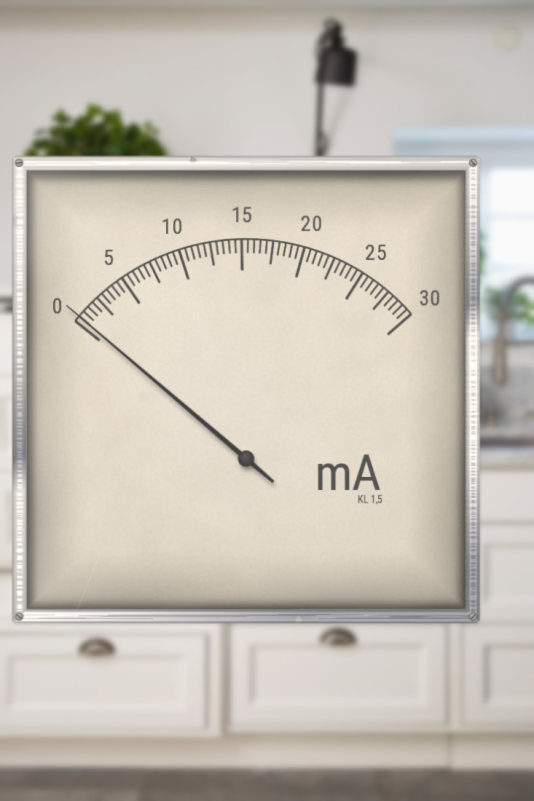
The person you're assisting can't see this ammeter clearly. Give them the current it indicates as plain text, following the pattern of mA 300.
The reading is mA 0.5
